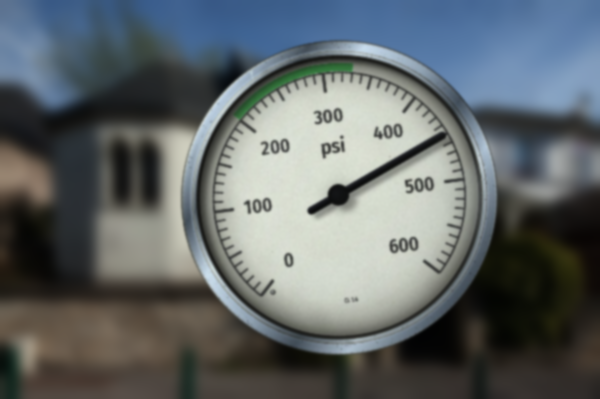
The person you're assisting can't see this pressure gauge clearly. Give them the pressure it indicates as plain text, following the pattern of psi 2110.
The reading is psi 450
